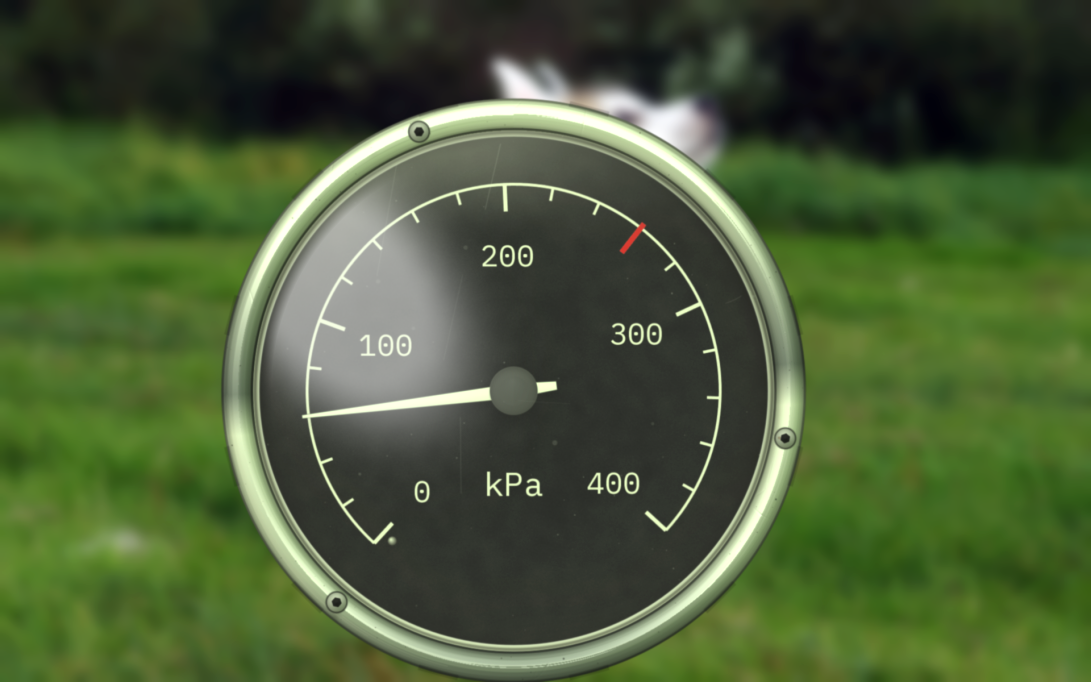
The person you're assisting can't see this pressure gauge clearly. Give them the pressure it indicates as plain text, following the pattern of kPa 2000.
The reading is kPa 60
